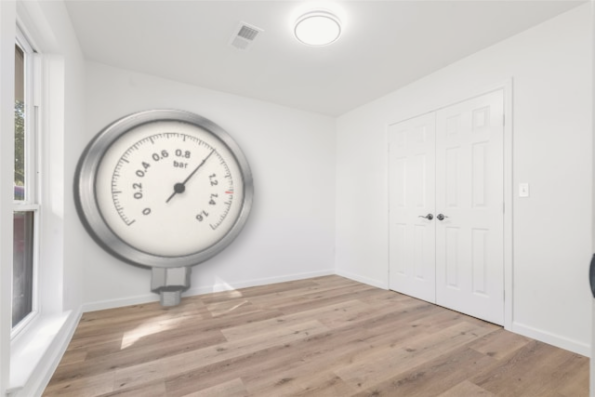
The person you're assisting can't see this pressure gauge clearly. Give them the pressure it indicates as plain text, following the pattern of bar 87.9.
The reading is bar 1
